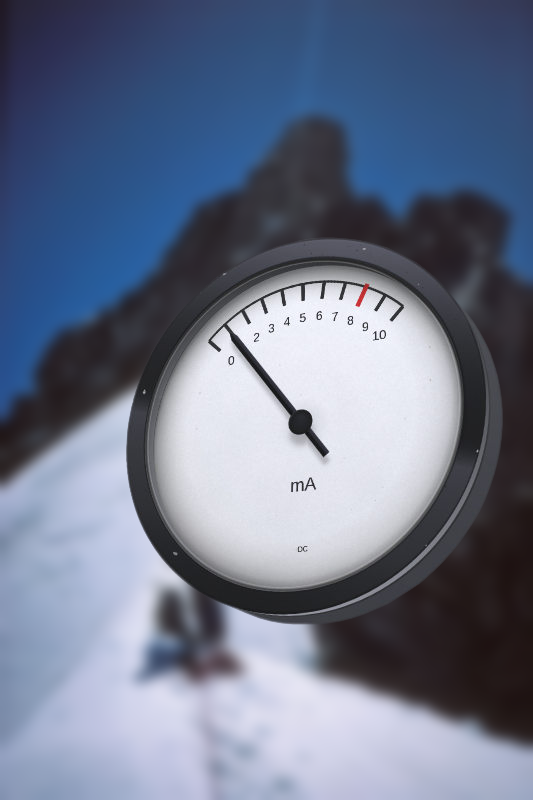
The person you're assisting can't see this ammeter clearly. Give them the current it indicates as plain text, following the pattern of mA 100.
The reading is mA 1
